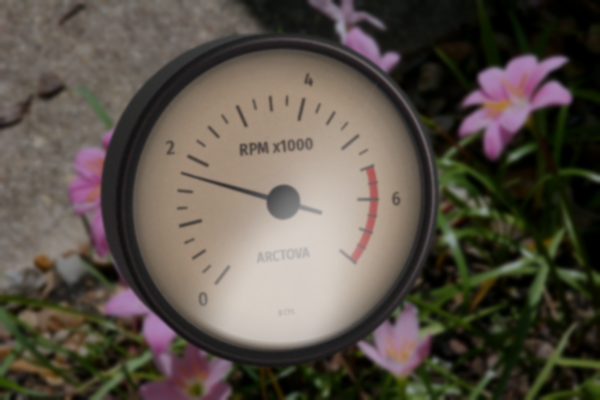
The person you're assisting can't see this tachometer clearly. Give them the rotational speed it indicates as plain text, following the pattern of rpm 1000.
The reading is rpm 1750
